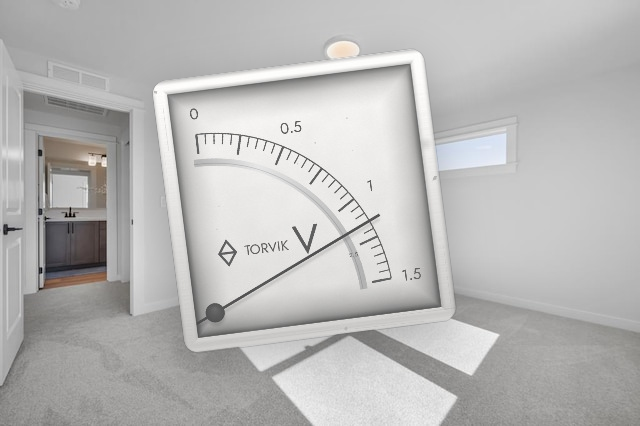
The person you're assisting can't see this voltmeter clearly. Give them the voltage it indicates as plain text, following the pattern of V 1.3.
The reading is V 1.15
